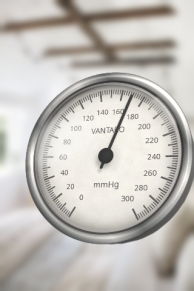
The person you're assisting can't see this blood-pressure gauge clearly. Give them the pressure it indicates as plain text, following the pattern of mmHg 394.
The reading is mmHg 170
